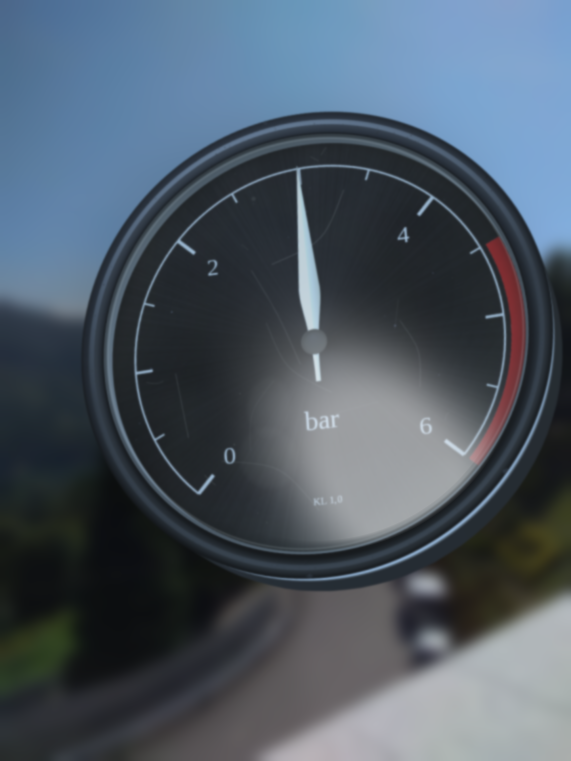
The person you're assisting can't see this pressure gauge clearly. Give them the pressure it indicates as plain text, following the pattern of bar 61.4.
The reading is bar 3
